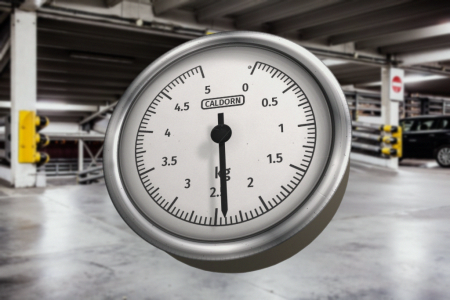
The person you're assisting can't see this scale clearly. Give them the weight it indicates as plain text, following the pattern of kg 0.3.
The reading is kg 2.4
